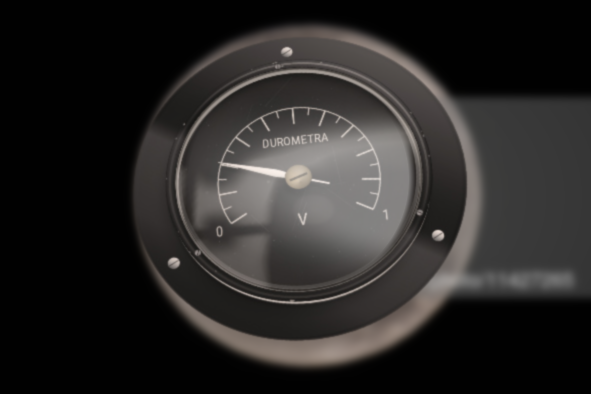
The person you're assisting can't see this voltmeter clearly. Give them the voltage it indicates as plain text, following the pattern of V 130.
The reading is V 0.2
